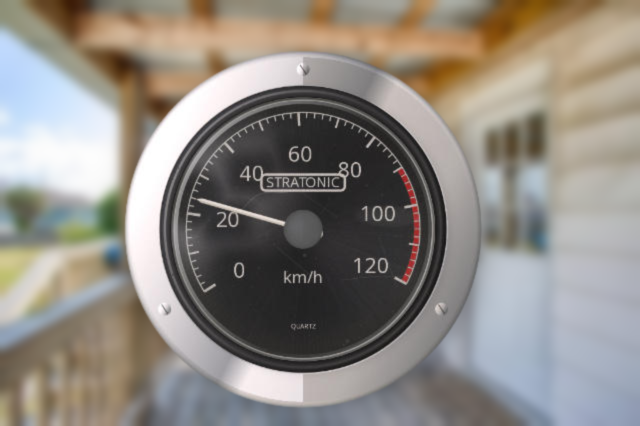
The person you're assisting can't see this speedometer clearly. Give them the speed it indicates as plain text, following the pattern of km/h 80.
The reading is km/h 24
